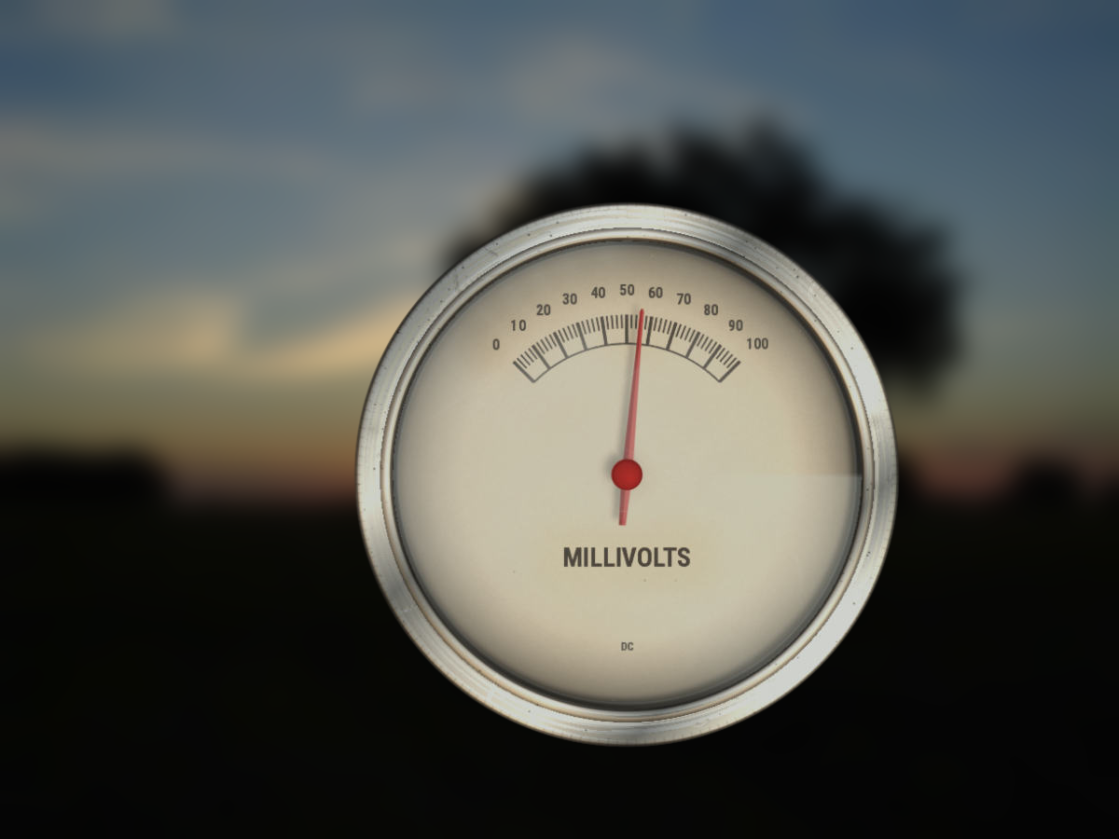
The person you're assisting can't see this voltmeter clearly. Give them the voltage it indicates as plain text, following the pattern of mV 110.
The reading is mV 56
